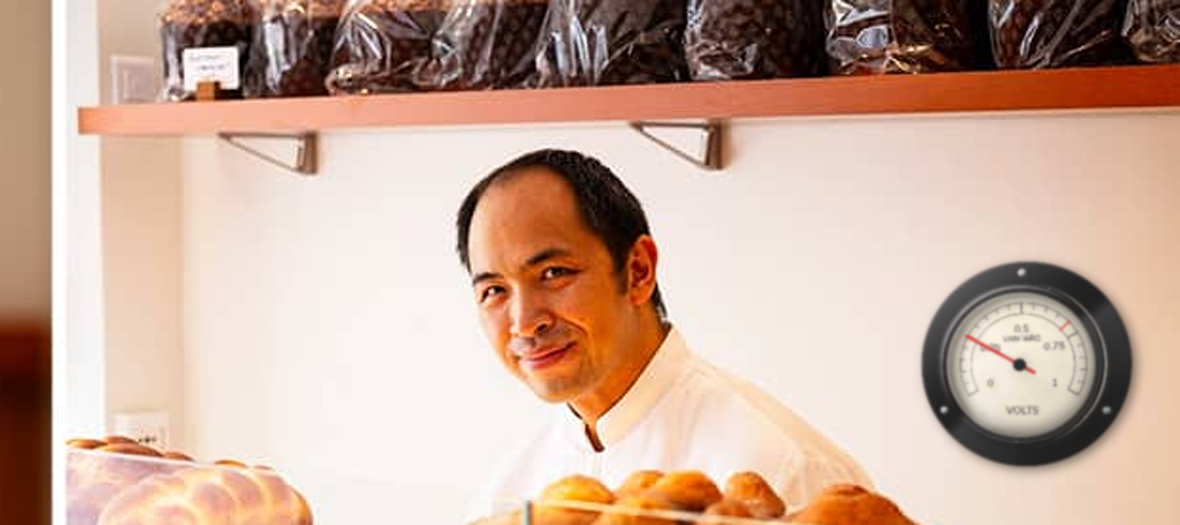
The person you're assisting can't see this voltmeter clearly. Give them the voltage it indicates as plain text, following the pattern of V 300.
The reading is V 0.25
